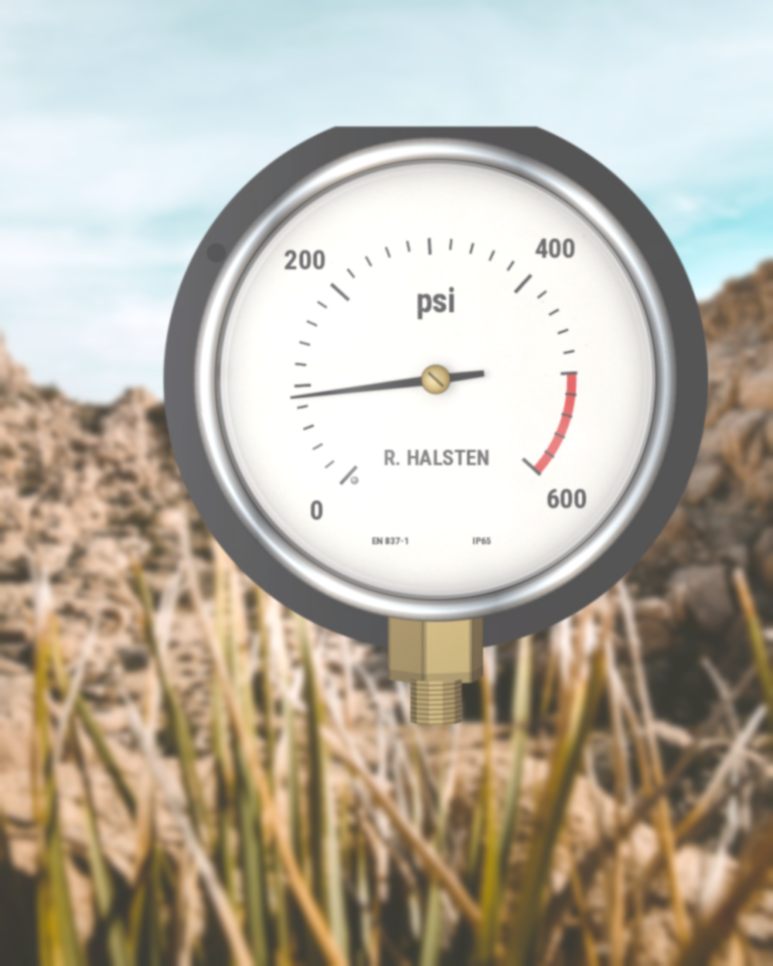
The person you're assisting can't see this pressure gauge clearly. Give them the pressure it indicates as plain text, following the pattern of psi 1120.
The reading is psi 90
